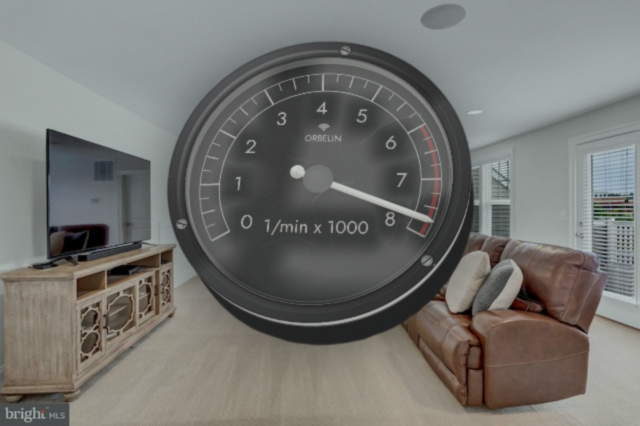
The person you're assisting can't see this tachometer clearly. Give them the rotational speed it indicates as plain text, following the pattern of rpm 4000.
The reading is rpm 7750
